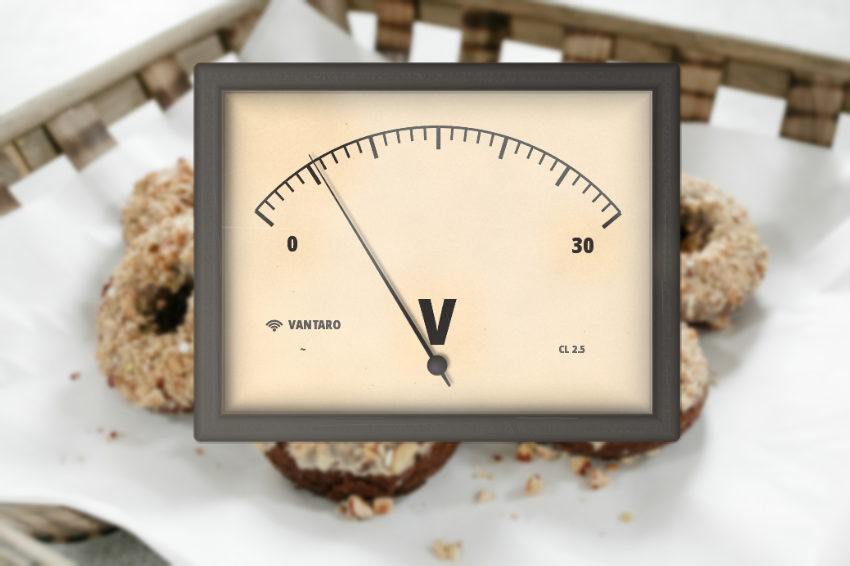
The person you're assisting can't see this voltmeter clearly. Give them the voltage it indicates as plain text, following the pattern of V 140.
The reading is V 5.5
